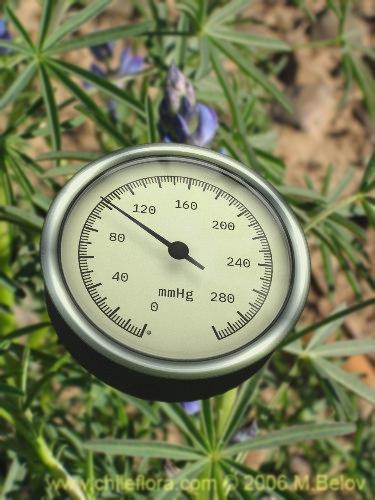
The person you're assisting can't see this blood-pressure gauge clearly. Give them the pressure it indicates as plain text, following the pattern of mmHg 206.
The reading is mmHg 100
